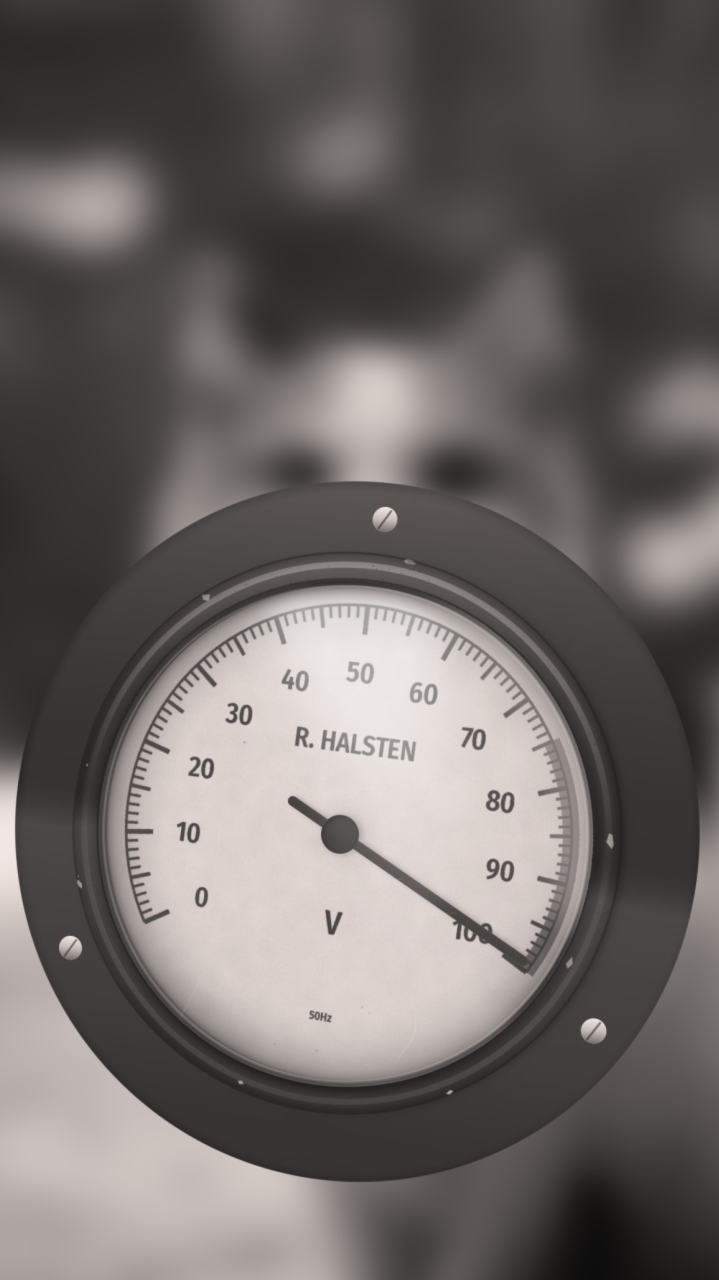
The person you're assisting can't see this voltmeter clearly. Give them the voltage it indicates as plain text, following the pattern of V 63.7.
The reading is V 99
